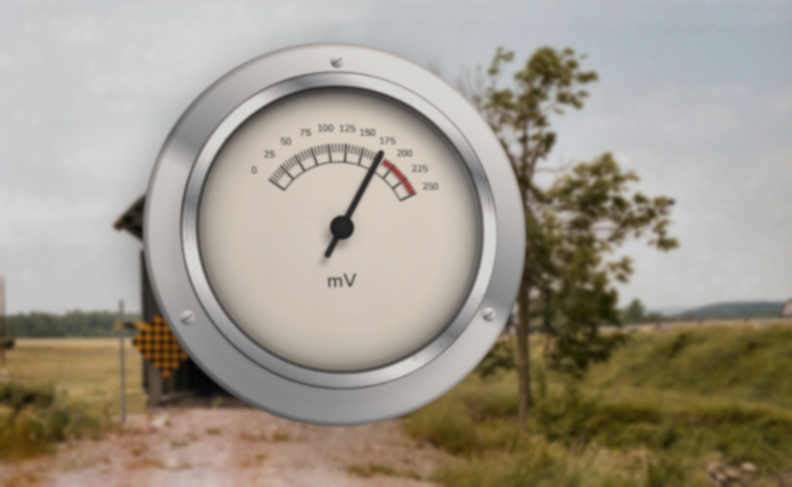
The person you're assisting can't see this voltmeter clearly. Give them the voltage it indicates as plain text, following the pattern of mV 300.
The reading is mV 175
